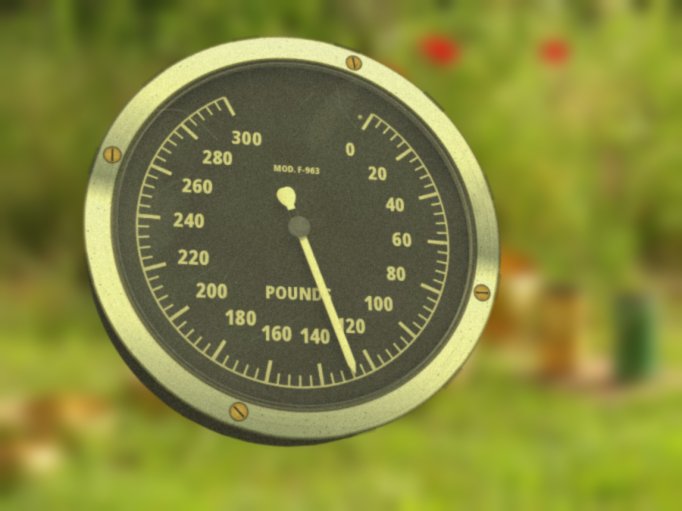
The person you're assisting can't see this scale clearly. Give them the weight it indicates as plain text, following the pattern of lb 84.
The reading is lb 128
